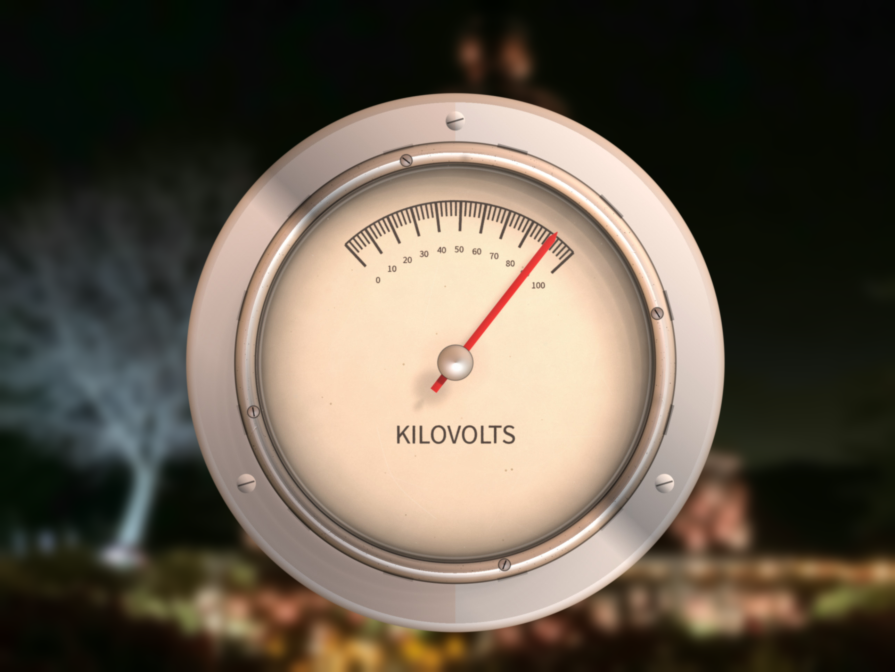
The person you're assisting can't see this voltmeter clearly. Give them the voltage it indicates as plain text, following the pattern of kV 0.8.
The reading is kV 90
